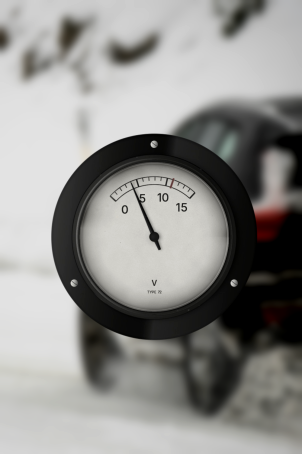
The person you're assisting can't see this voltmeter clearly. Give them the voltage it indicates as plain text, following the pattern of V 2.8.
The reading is V 4
